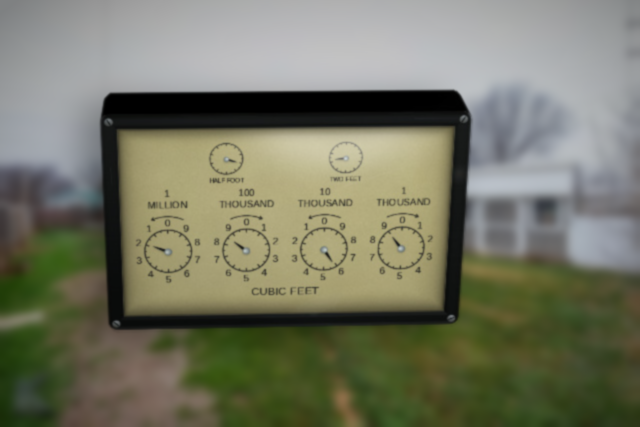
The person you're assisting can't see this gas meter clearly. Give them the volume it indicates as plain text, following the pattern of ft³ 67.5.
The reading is ft³ 185900
